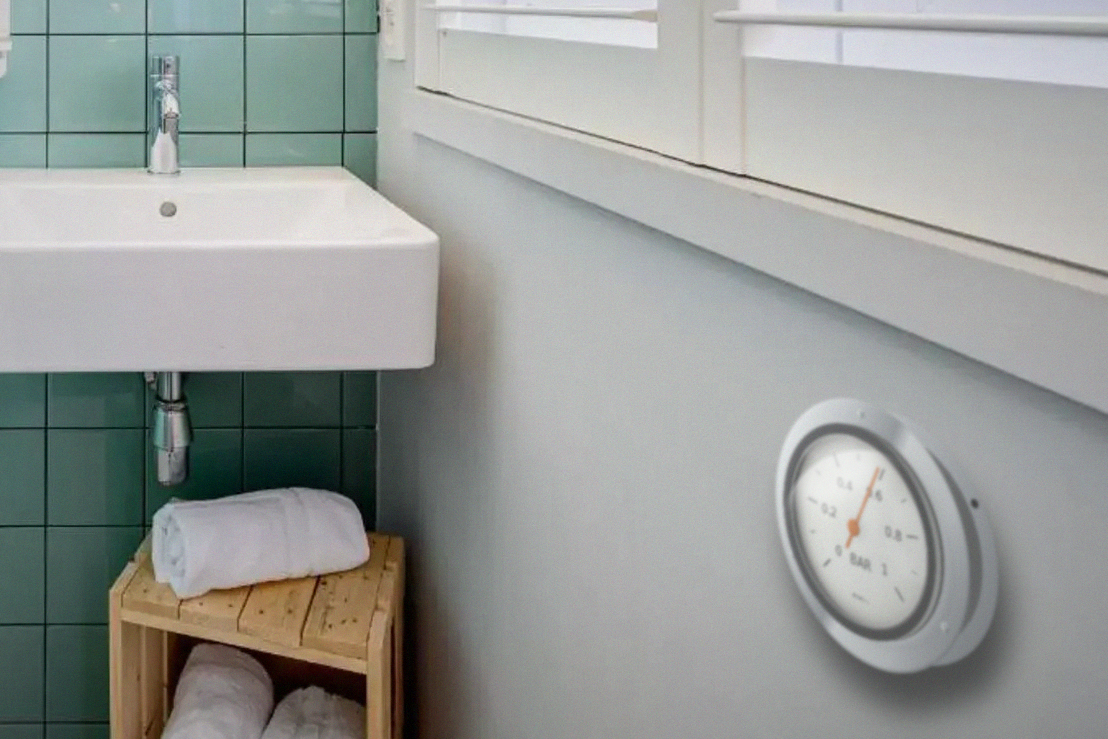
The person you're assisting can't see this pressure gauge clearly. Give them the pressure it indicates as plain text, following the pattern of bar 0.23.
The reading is bar 0.6
